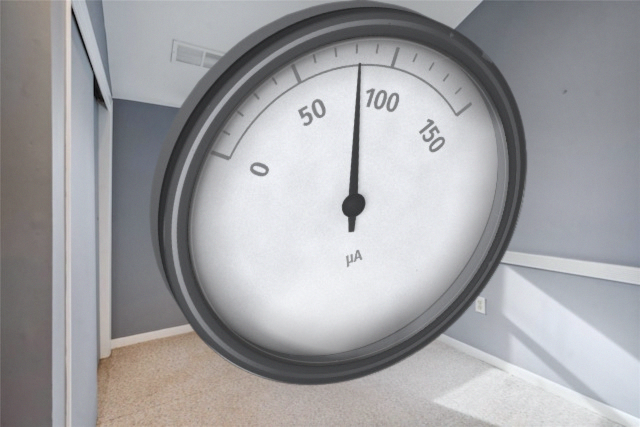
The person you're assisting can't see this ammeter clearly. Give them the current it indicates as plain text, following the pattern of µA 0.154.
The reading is µA 80
